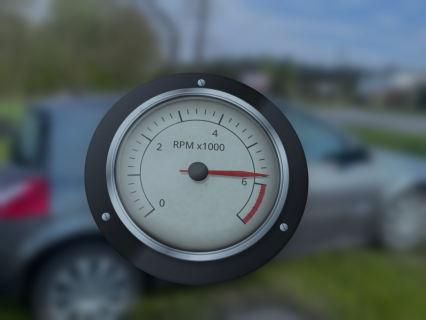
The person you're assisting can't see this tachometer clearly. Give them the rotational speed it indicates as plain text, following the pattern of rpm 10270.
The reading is rpm 5800
